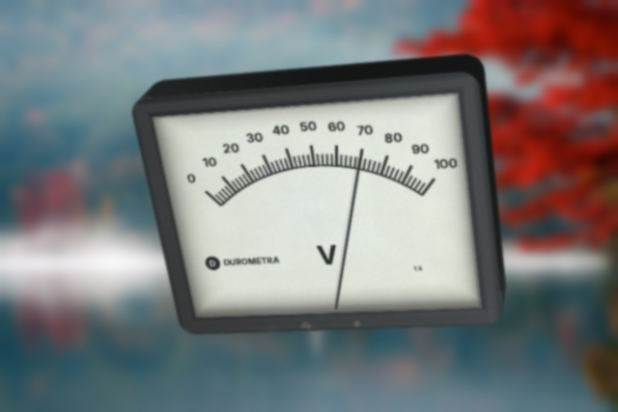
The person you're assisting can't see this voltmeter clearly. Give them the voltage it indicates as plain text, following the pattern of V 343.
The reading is V 70
